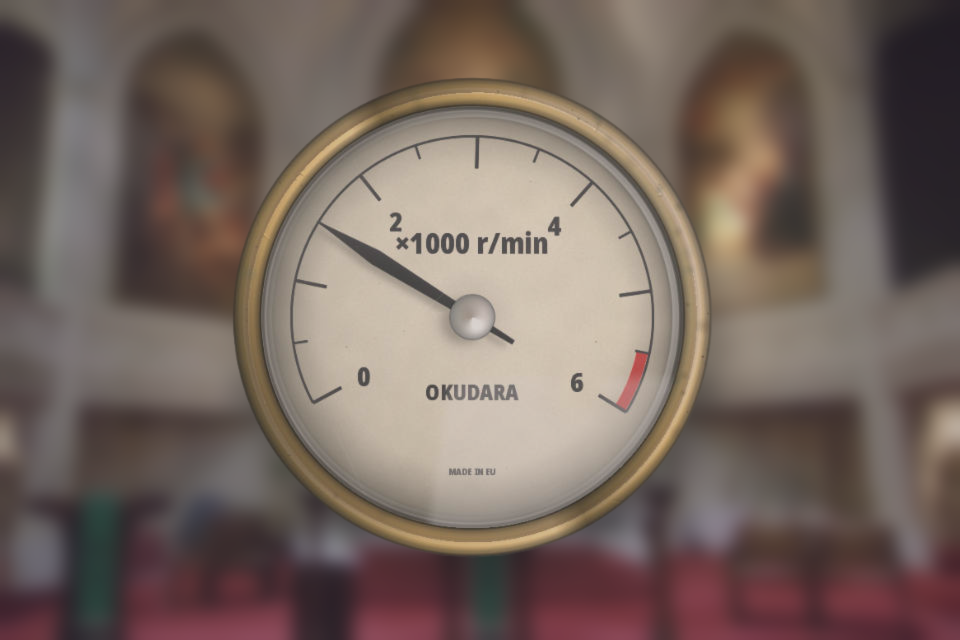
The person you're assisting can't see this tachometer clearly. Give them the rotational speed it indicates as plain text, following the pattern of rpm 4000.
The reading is rpm 1500
